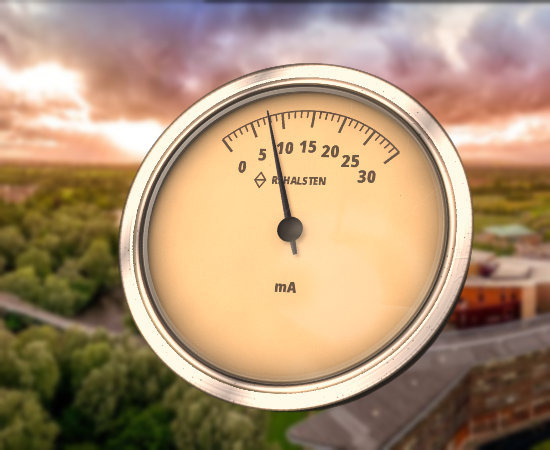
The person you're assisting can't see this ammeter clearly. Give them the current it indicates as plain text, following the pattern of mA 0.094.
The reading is mA 8
